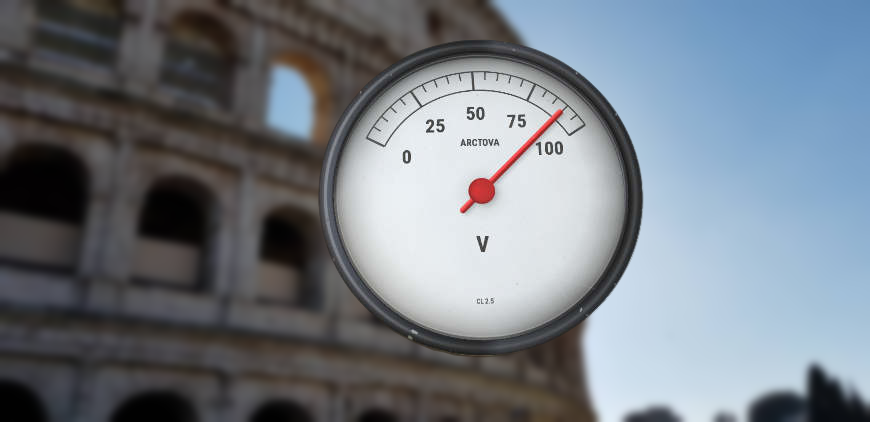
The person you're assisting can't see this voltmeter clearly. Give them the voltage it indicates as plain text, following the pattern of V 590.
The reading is V 90
